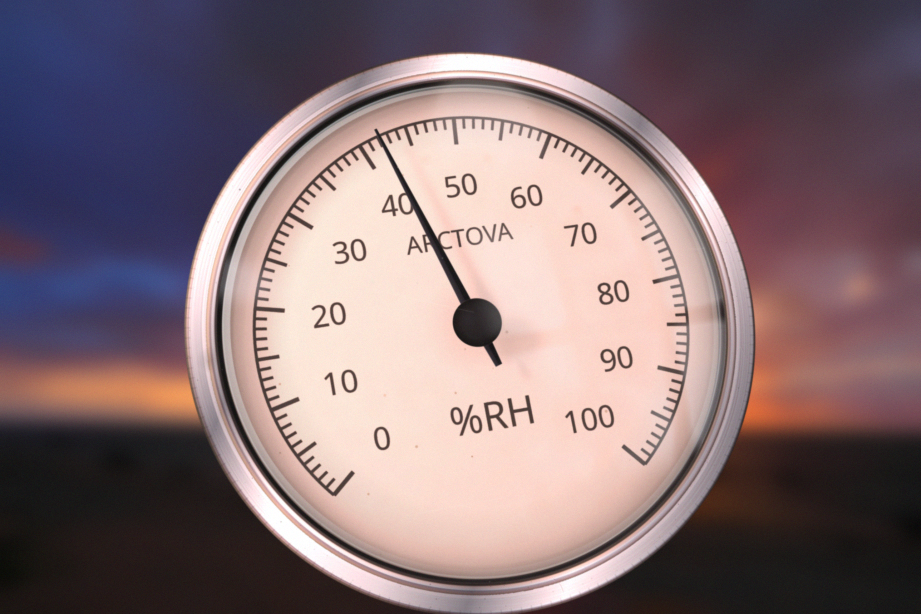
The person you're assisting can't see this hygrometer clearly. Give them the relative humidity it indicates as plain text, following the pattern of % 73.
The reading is % 42
